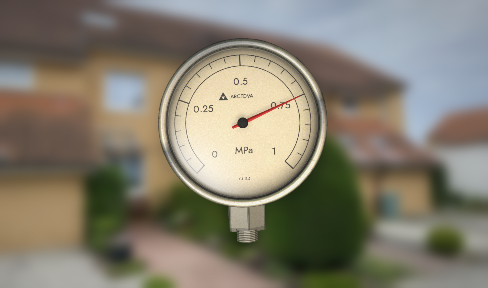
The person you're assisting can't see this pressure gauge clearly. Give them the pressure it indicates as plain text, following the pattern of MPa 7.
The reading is MPa 0.75
